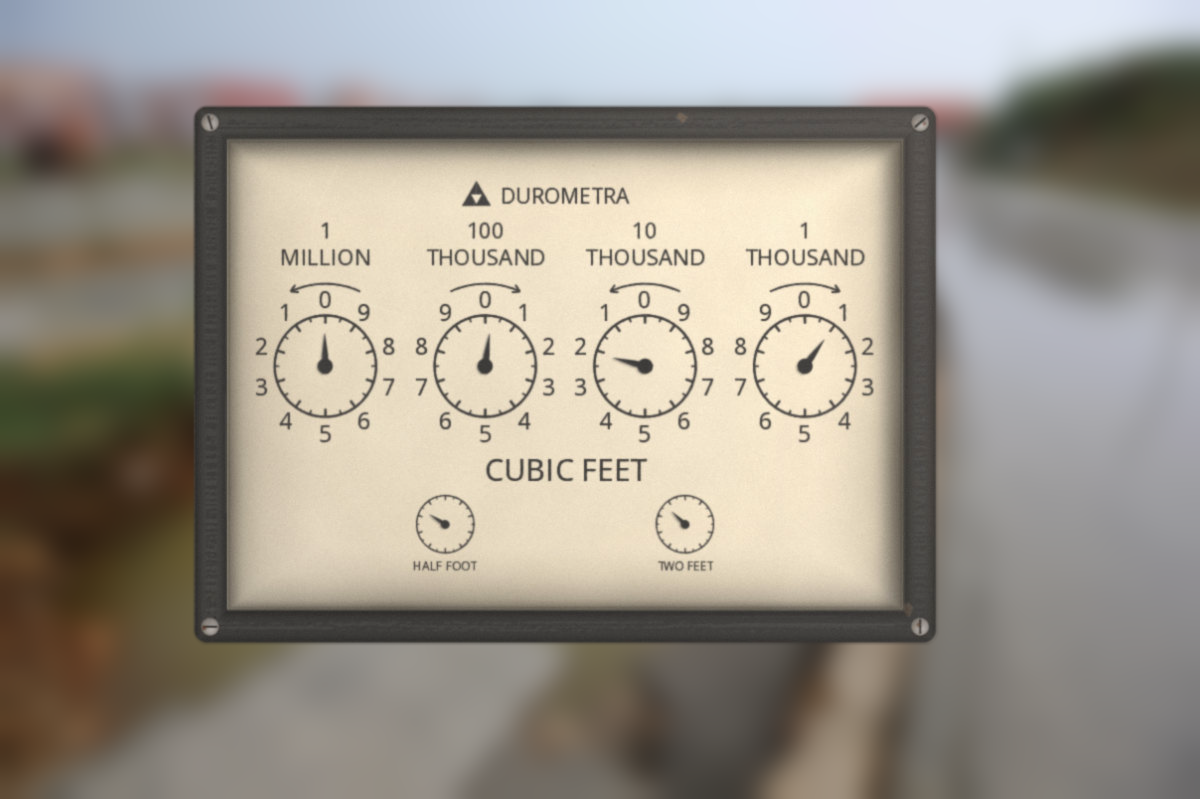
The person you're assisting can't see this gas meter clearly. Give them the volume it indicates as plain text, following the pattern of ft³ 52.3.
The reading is ft³ 2100
